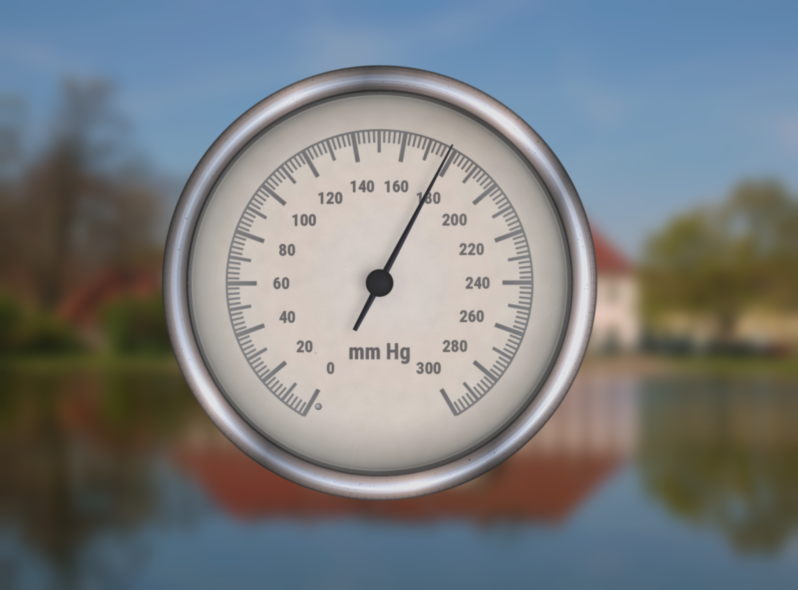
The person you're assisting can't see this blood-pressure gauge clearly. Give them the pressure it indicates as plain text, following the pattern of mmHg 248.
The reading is mmHg 178
